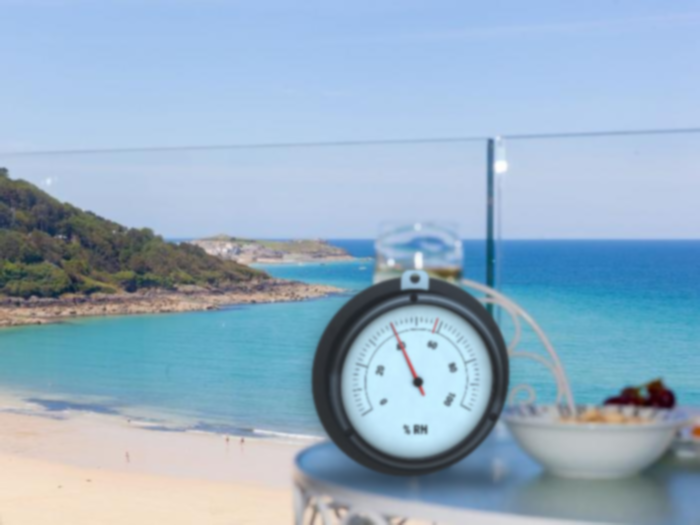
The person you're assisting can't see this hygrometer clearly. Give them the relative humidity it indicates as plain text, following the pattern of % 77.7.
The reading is % 40
